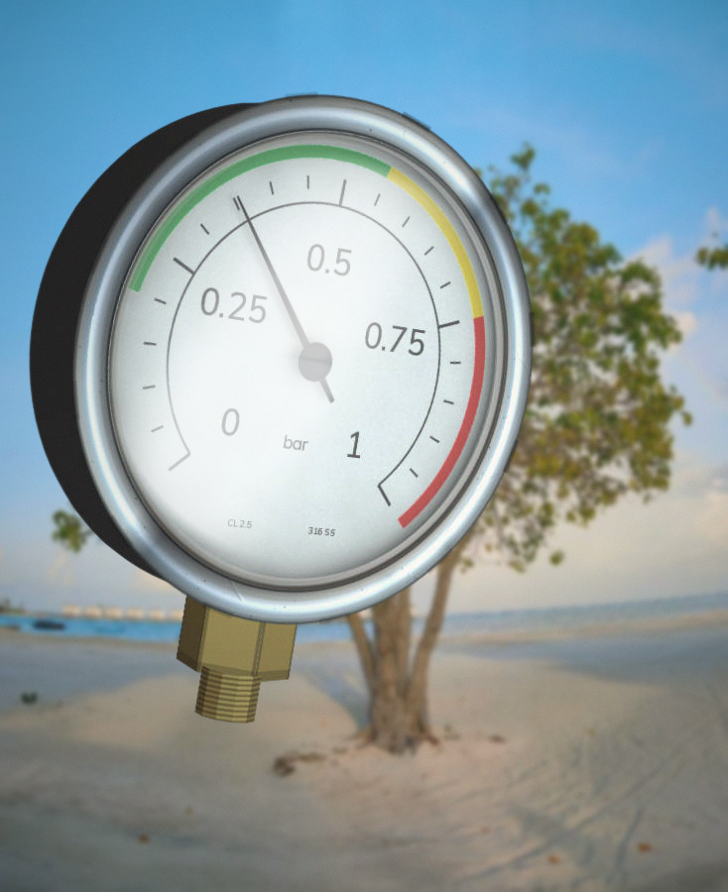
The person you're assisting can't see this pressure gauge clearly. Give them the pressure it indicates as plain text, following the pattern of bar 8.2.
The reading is bar 0.35
